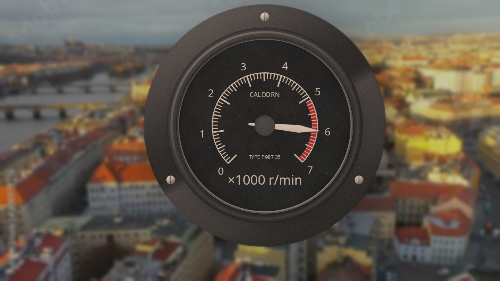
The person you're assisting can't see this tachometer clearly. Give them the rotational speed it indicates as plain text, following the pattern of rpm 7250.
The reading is rpm 6000
